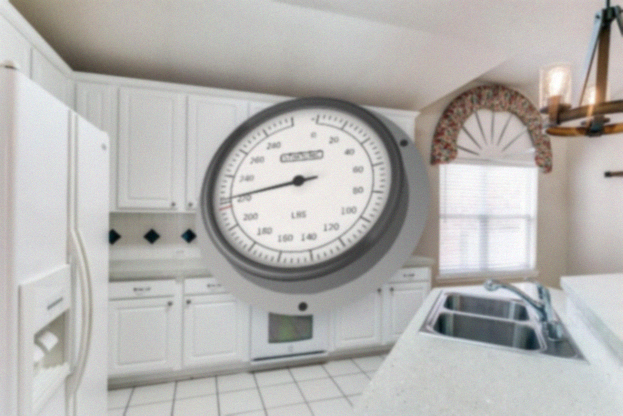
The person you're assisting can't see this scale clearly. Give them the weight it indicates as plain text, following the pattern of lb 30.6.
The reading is lb 220
